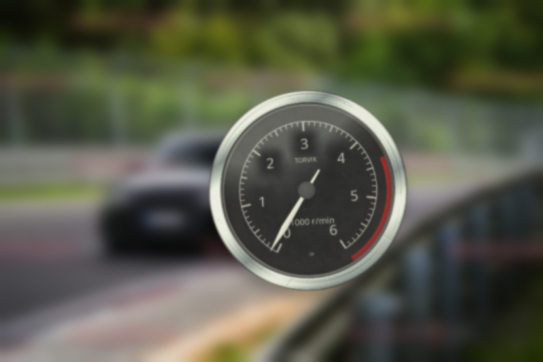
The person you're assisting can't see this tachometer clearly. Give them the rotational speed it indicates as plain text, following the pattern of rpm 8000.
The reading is rpm 100
